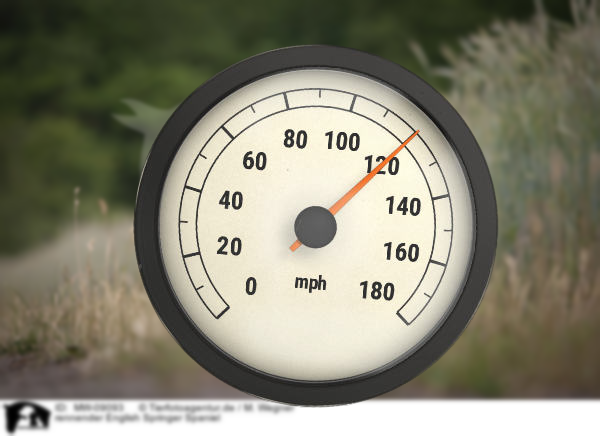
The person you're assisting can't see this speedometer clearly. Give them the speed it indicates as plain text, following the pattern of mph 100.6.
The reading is mph 120
